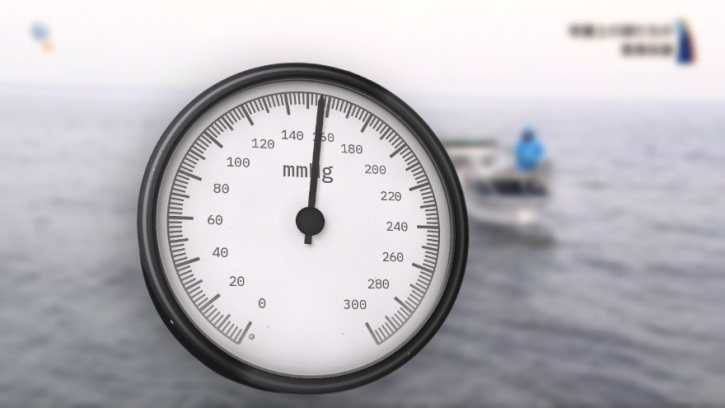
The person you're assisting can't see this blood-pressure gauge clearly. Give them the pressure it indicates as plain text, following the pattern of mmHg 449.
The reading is mmHg 156
